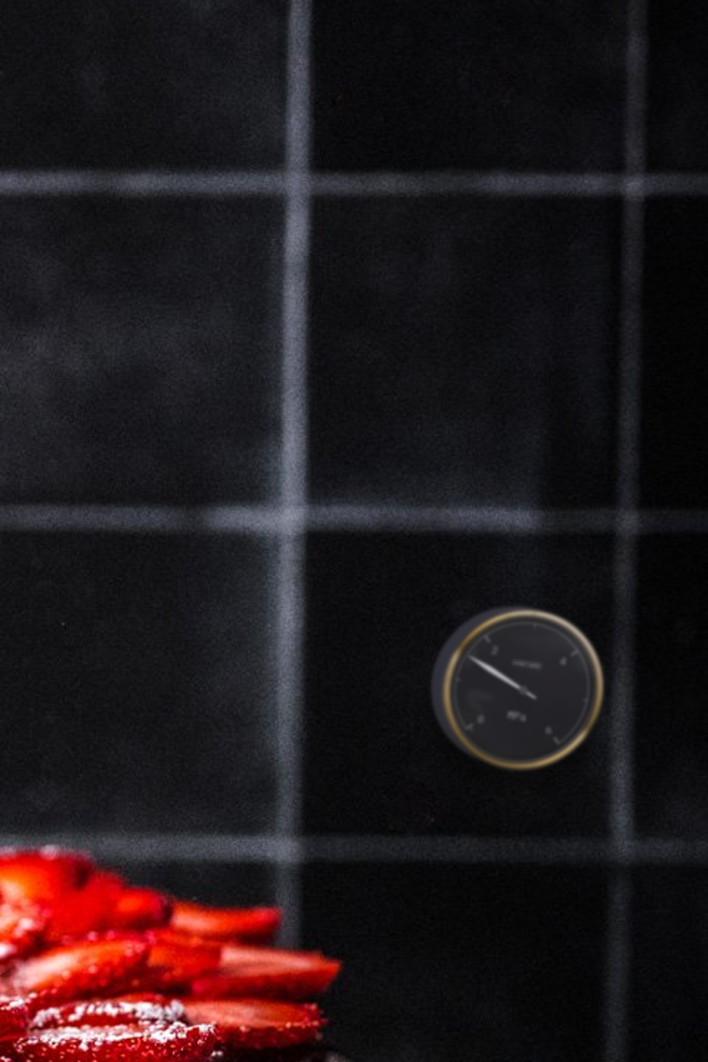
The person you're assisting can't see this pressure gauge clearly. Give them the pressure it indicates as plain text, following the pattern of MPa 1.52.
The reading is MPa 1.5
